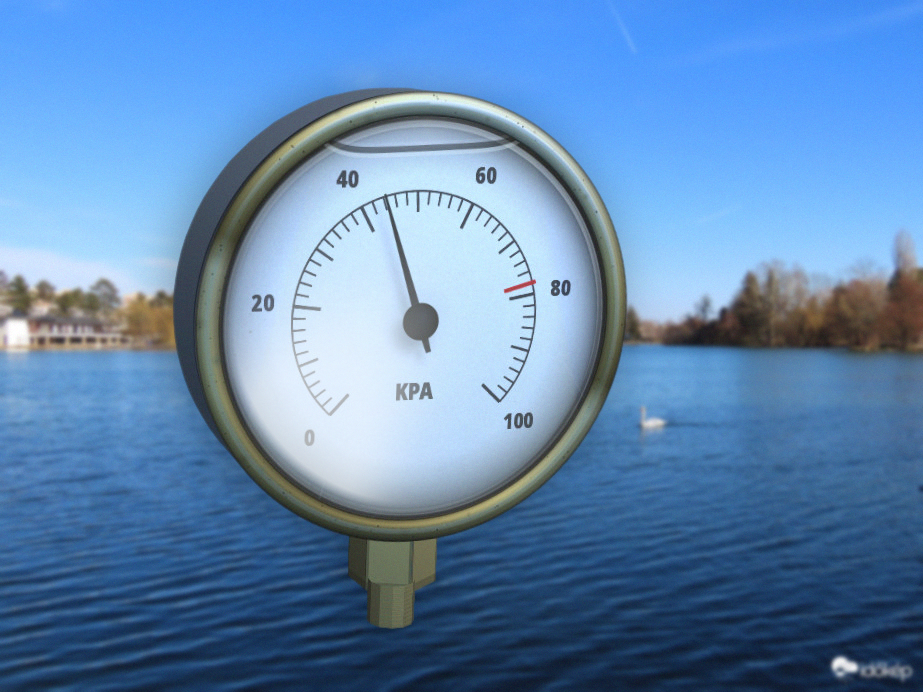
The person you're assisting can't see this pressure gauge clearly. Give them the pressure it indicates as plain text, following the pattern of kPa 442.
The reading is kPa 44
